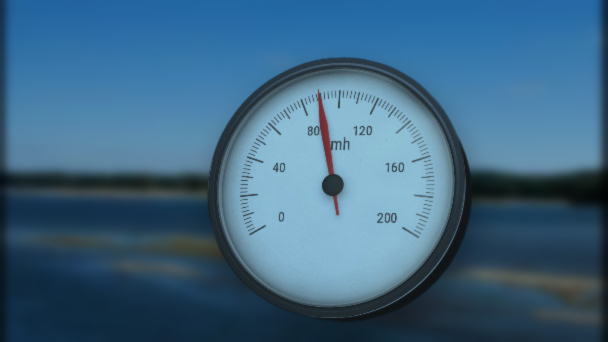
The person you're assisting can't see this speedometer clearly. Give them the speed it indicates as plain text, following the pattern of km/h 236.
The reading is km/h 90
